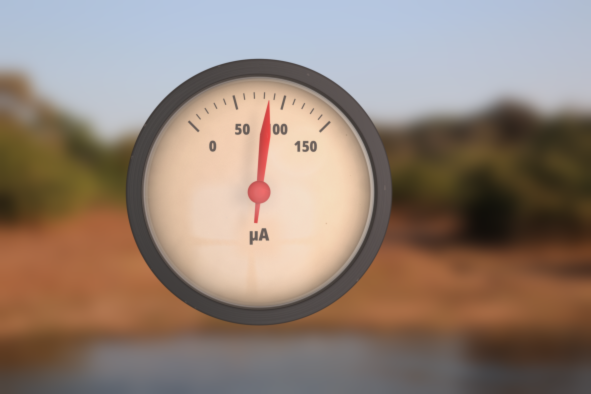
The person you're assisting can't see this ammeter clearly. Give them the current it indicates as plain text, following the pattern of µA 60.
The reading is µA 85
